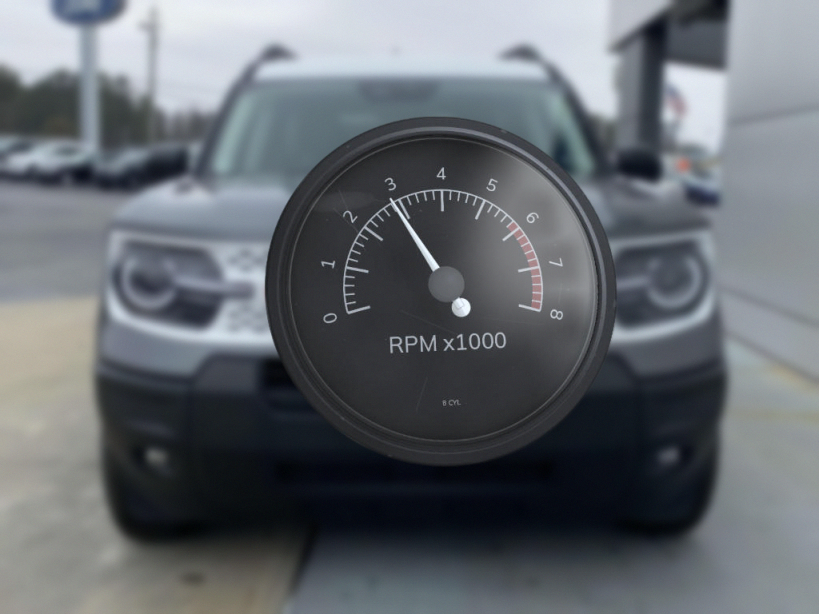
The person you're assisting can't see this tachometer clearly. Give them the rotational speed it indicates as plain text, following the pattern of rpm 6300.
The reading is rpm 2800
